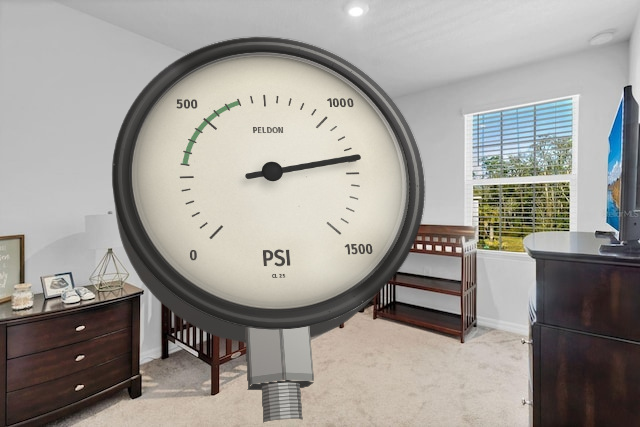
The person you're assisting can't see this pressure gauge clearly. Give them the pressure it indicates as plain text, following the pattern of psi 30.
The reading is psi 1200
